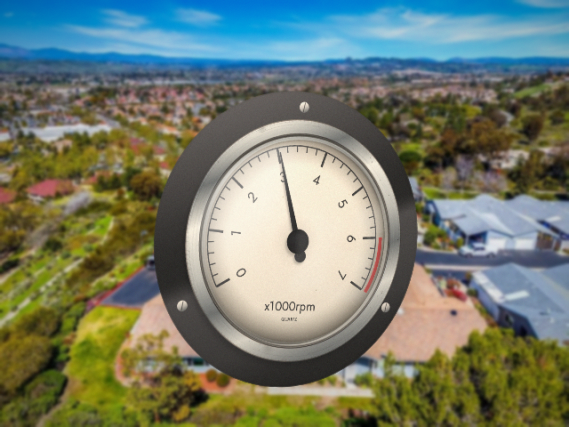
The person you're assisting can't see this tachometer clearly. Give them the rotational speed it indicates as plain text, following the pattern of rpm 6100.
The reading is rpm 3000
